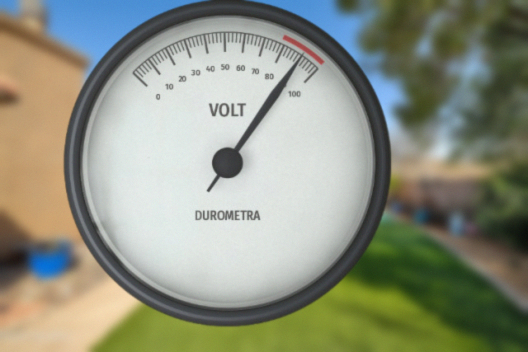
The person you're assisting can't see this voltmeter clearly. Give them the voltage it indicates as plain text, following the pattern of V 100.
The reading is V 90
